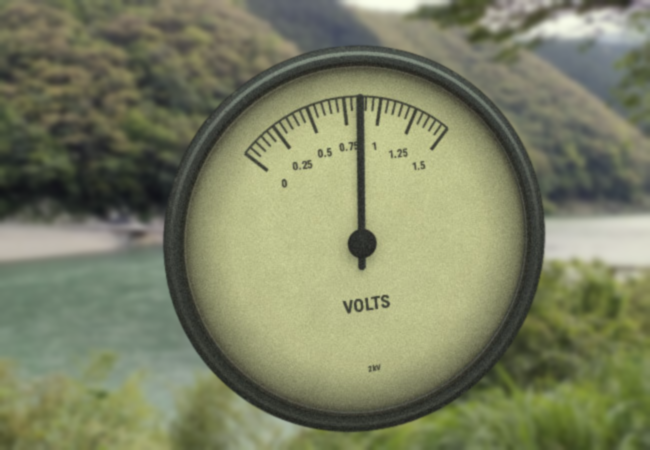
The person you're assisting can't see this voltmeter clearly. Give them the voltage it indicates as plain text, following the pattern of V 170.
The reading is V 0.85
